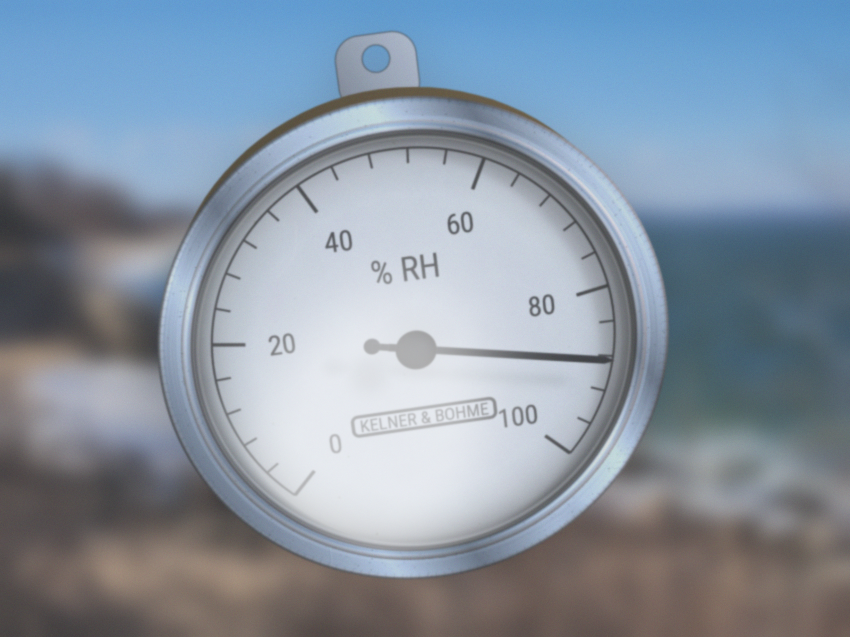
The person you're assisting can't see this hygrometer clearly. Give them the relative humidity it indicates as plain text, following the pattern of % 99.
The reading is % 88
